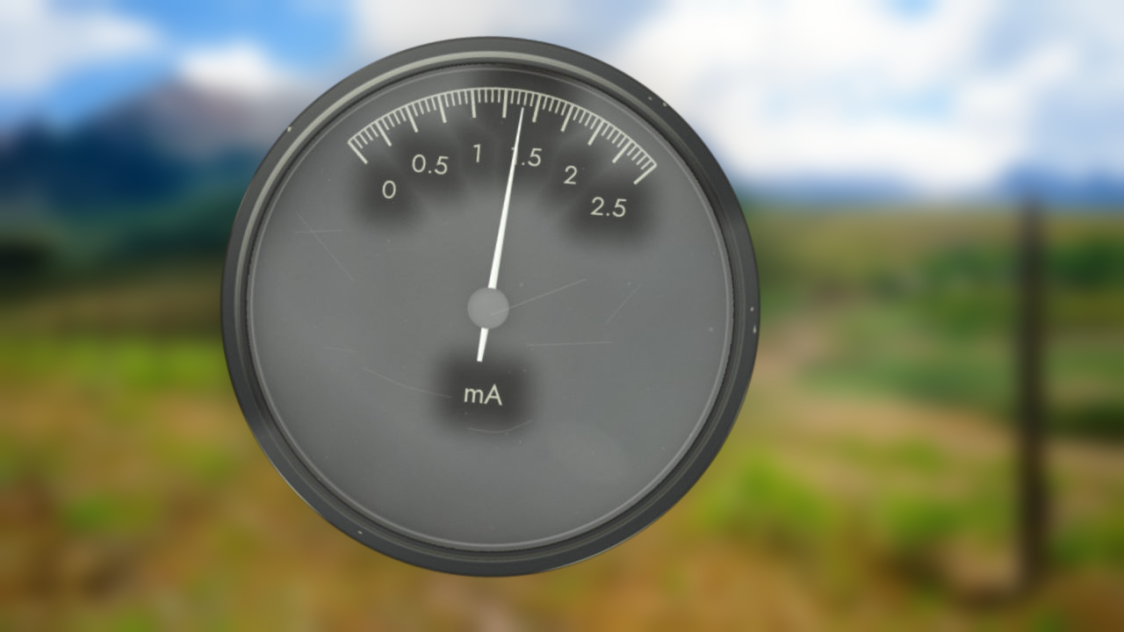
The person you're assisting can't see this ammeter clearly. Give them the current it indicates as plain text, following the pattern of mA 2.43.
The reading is mA 1.4
